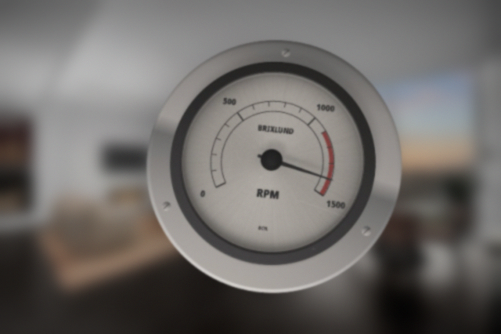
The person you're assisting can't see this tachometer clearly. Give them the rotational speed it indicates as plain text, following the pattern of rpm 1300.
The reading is rpm 1400
